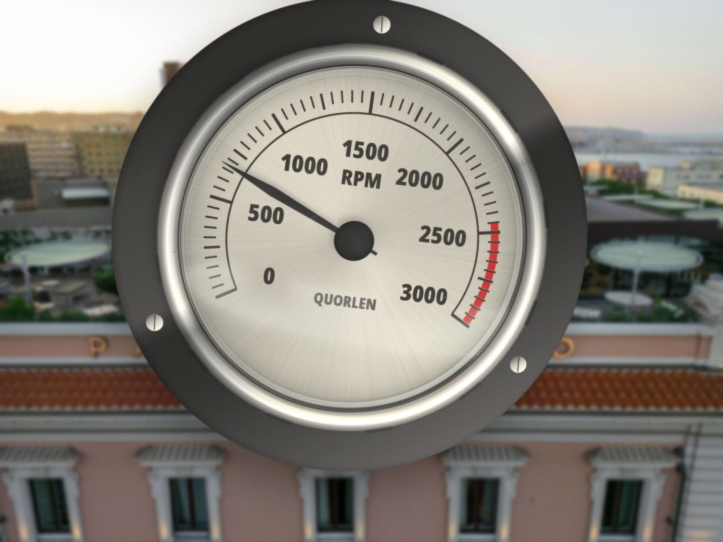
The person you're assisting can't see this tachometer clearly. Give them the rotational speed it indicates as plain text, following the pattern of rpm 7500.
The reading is rpm 675
